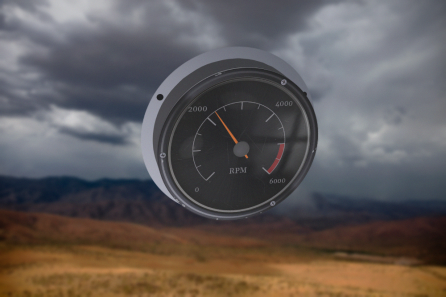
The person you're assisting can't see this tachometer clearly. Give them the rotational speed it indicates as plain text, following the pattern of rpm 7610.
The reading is rpm 2250
